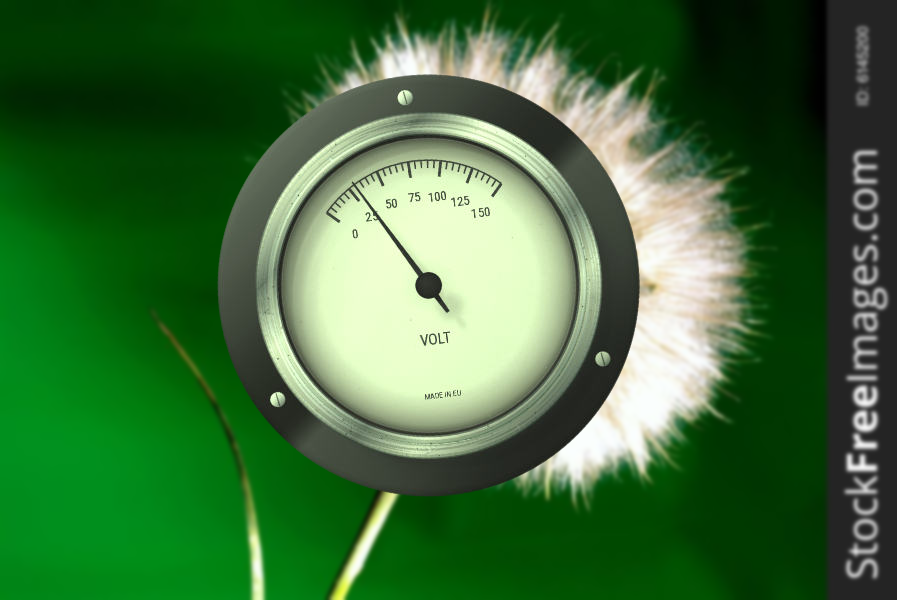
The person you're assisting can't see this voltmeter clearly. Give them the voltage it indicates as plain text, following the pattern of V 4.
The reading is V 30
